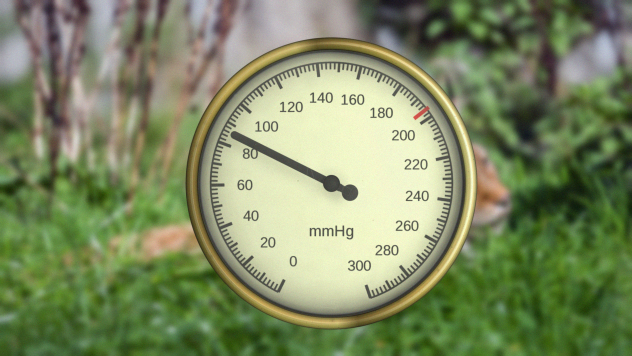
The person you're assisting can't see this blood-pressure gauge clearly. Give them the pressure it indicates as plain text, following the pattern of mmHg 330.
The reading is mmHg 86
